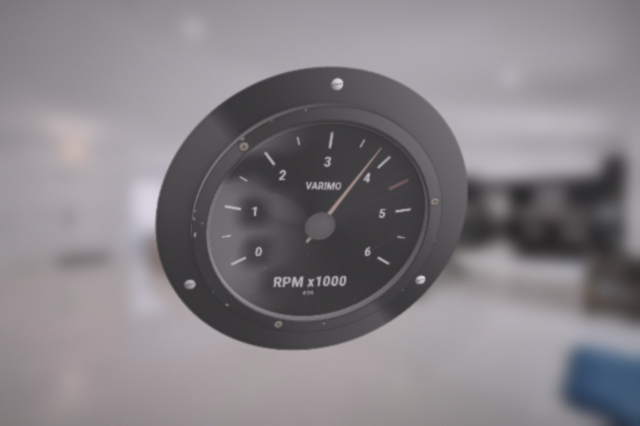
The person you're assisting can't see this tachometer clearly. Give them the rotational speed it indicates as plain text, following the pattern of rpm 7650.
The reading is rpm 3750
